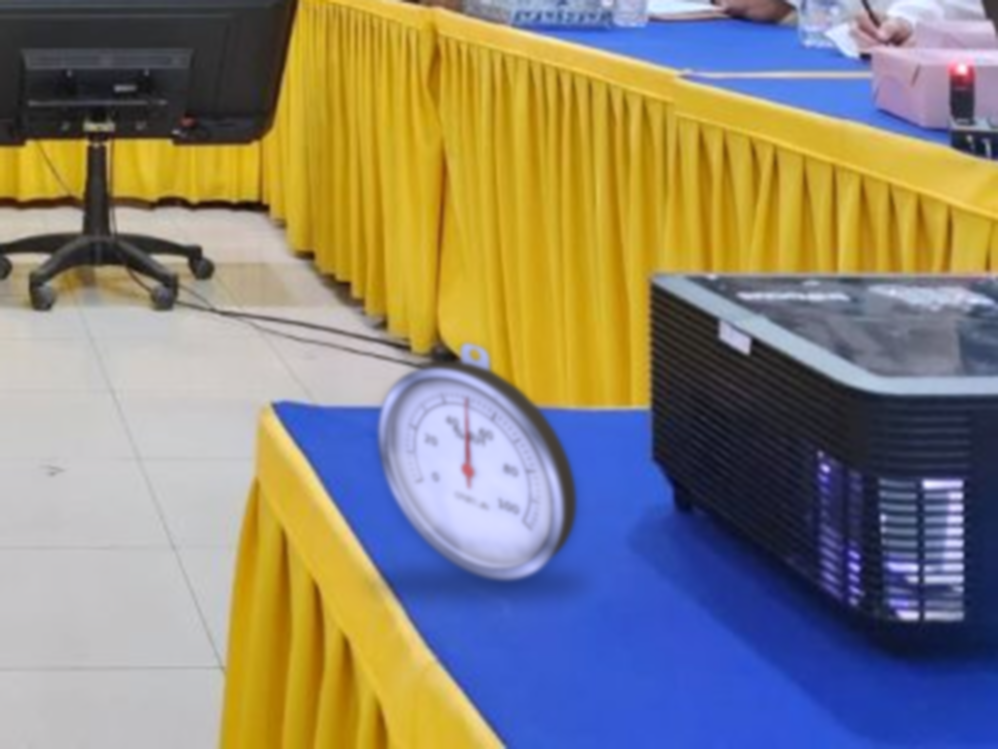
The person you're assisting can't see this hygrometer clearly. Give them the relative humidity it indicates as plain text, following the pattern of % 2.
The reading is % 50
